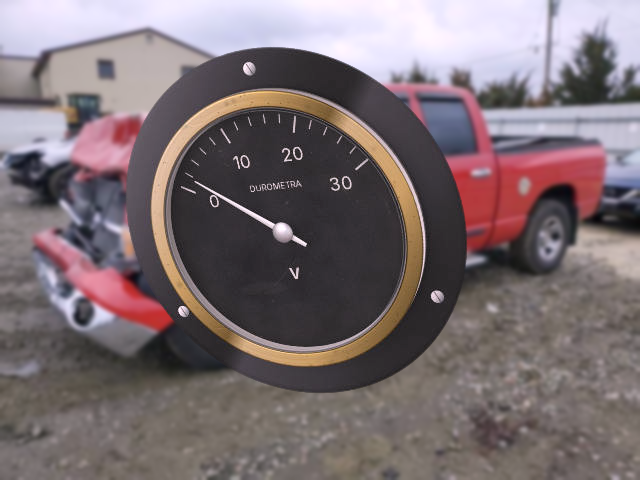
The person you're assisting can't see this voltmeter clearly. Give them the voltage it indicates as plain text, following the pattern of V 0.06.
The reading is V 2
